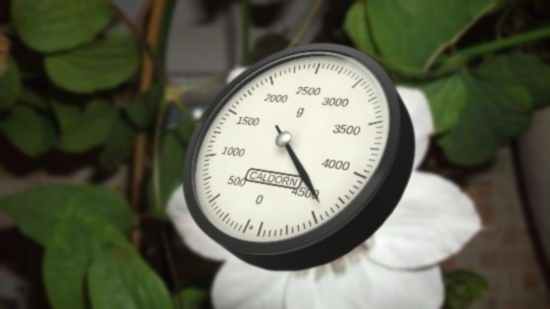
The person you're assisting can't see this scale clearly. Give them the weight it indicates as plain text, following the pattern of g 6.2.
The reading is g 4400
